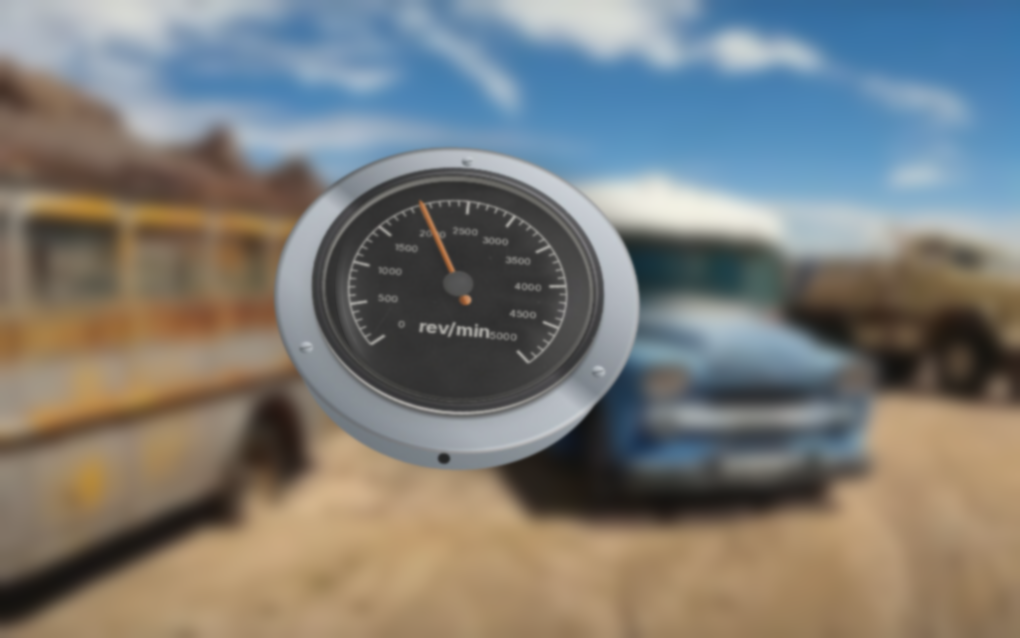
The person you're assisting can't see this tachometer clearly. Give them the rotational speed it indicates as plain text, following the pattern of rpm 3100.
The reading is rpm 2000
